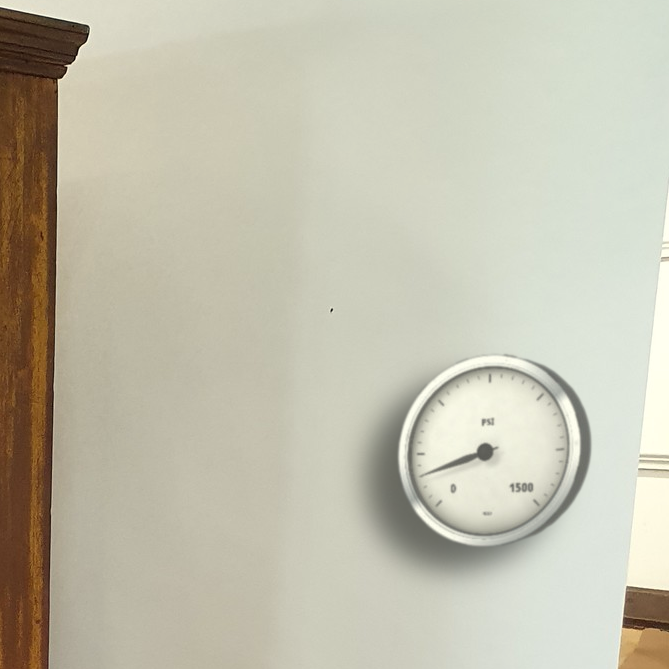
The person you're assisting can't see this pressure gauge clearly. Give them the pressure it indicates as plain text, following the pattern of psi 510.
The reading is psi 150
